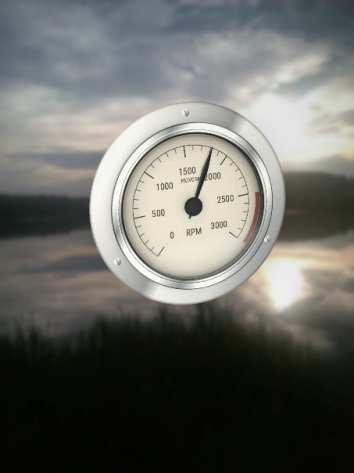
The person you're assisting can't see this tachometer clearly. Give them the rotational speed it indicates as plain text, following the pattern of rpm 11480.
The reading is rpm 1800
